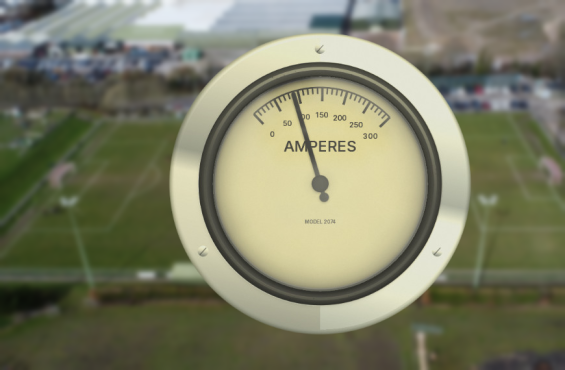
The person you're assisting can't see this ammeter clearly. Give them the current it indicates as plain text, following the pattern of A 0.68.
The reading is A 90
